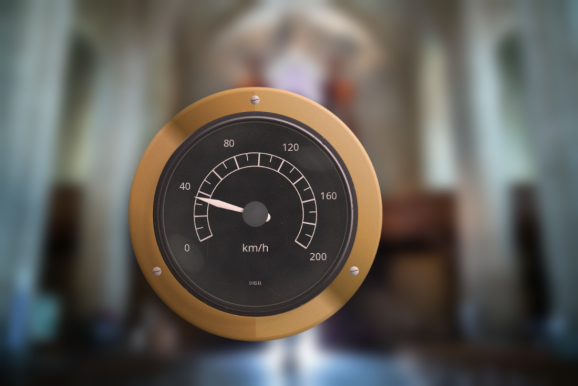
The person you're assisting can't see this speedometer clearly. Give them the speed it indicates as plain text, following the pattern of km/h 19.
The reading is km/h 35
